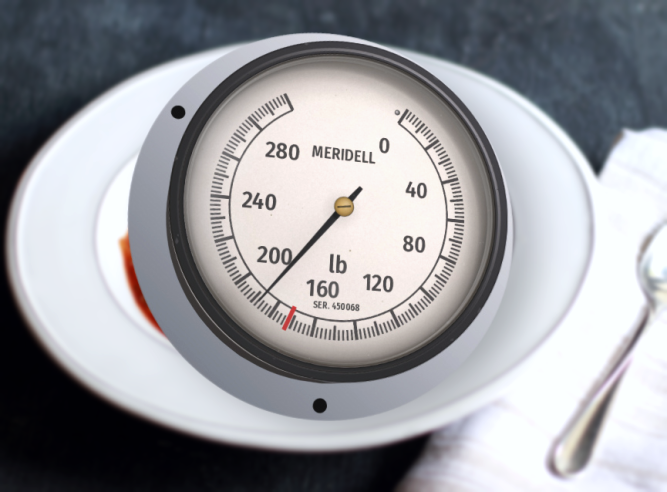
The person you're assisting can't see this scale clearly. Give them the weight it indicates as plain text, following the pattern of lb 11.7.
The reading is lb 188
